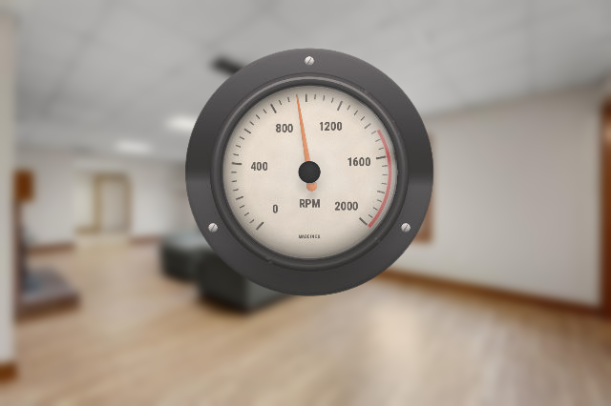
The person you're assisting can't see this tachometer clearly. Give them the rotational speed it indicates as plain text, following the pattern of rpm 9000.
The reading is rpm 950
